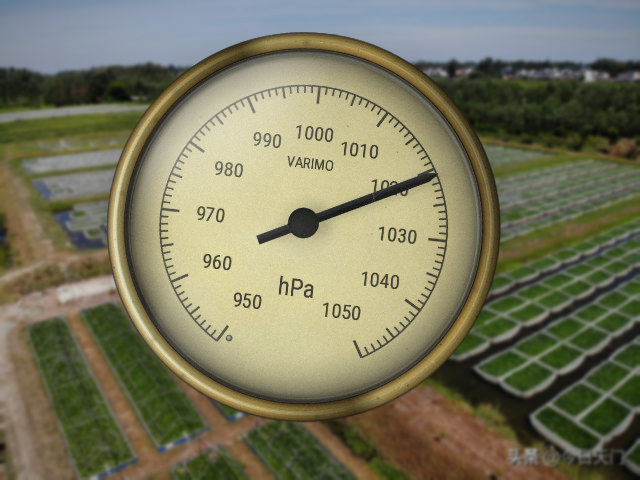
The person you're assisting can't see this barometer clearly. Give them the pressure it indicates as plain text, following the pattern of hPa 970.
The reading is hPa 1021
